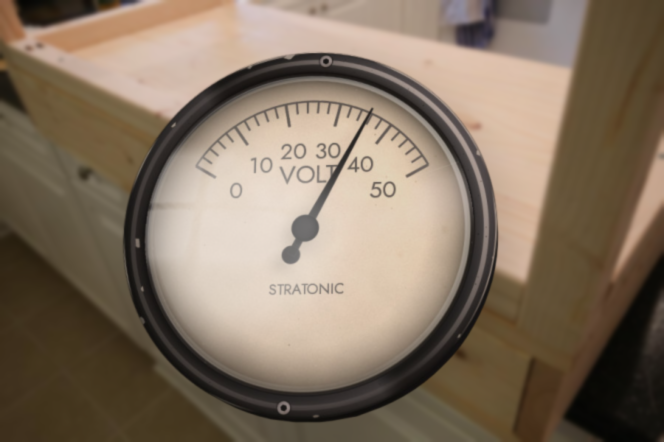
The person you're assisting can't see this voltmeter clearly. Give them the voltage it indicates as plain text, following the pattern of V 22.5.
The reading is V 36
